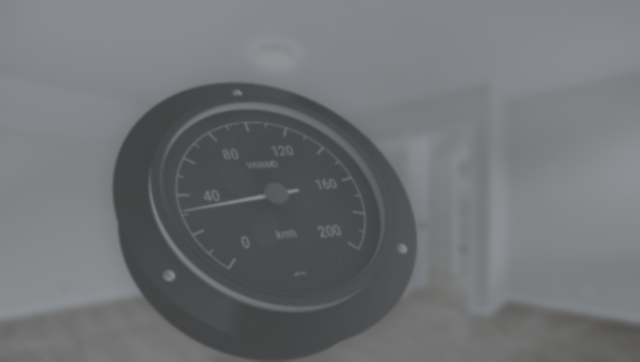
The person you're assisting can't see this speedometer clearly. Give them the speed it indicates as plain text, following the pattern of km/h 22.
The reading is km/h 30
